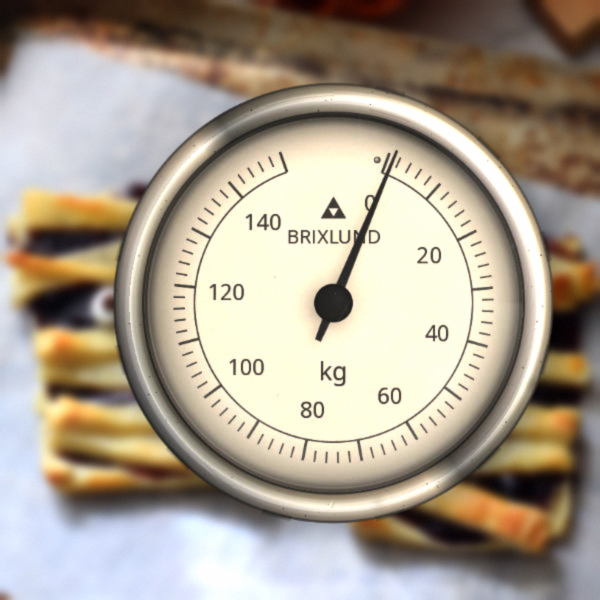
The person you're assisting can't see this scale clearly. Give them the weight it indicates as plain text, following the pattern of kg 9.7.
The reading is kg 1
